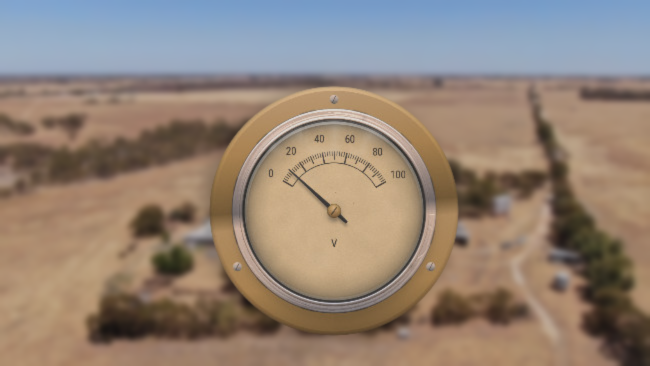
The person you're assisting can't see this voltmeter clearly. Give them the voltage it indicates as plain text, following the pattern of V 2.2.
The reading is V 10
